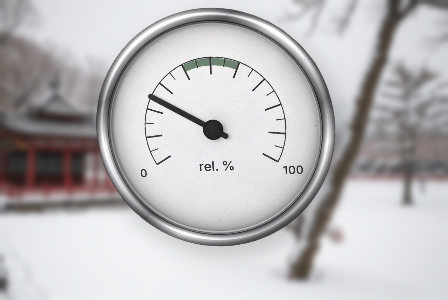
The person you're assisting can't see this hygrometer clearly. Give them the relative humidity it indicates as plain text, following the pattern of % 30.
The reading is % 25
